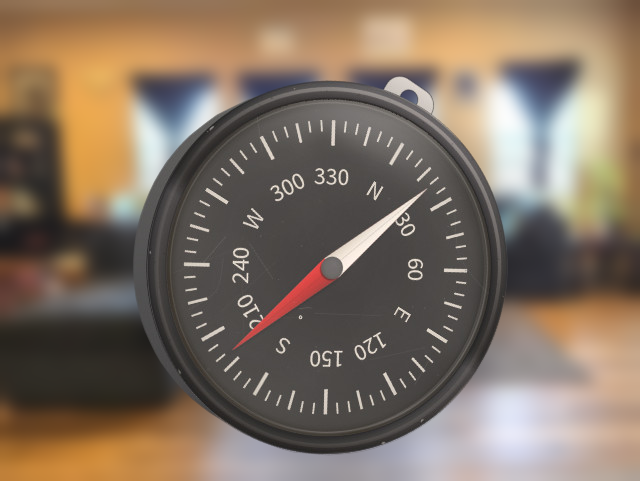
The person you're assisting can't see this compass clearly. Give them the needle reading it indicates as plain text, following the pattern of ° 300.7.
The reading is ° 200
